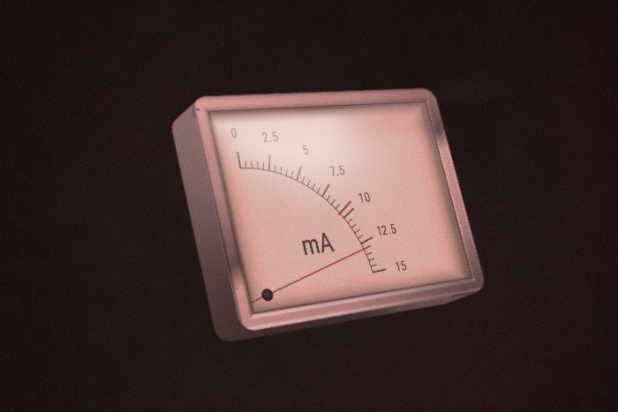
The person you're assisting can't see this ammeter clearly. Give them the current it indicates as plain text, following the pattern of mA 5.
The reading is mA 13
